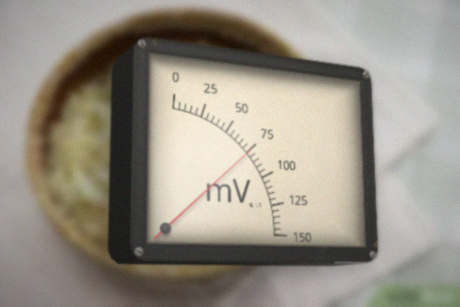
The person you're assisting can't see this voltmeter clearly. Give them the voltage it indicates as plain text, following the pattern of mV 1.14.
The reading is mV 75
